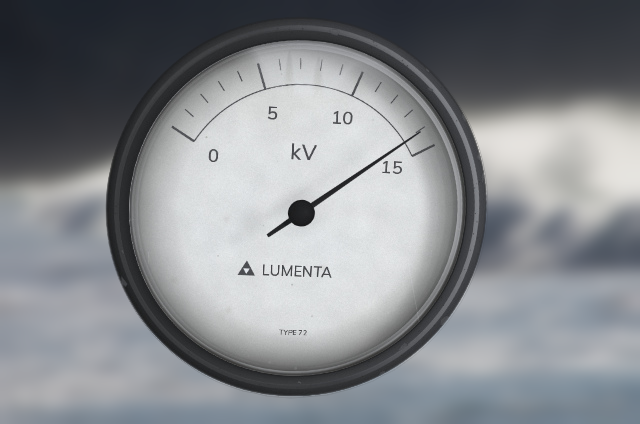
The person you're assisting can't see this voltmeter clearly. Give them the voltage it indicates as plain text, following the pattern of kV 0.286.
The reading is kV 14
